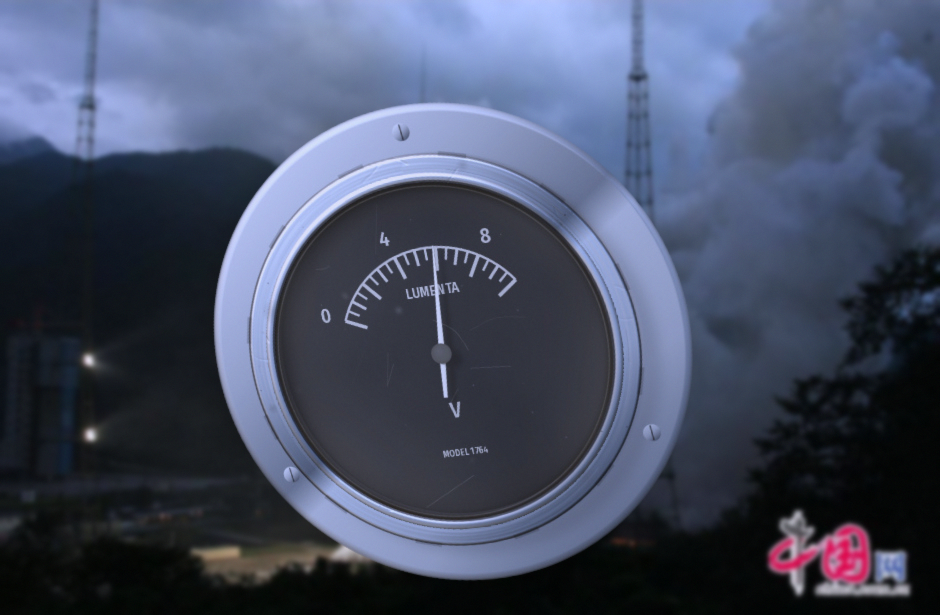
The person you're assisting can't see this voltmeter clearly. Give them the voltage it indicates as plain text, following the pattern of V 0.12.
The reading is V 6
